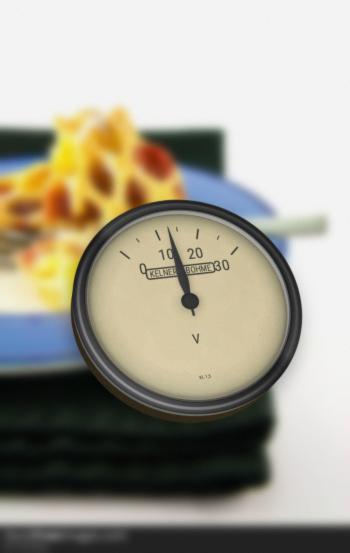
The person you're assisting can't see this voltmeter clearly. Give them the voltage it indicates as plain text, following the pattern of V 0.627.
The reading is V 12.5
